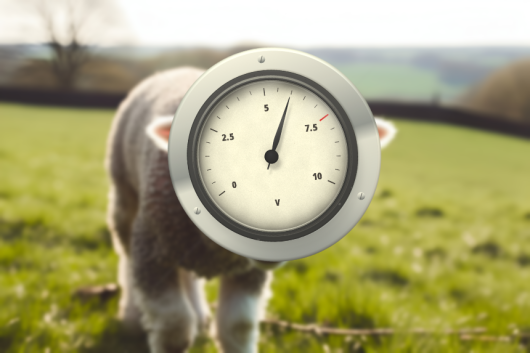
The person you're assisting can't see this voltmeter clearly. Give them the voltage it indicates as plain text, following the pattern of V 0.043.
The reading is V 6
